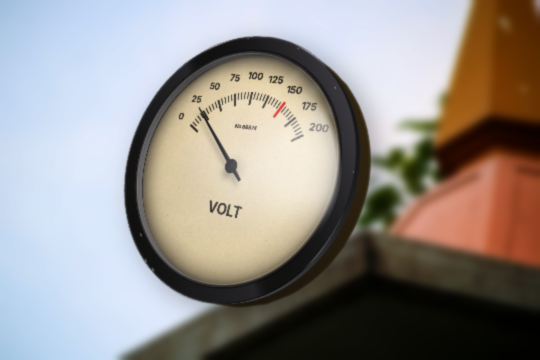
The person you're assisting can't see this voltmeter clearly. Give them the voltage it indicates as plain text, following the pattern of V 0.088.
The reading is V 25
